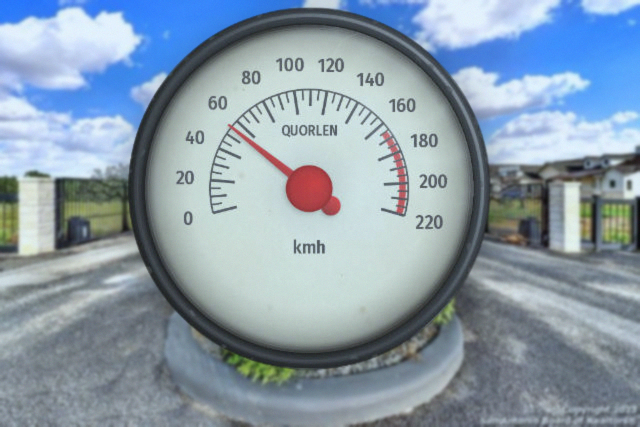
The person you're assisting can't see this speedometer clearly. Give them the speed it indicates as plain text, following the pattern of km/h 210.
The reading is km/h 55
